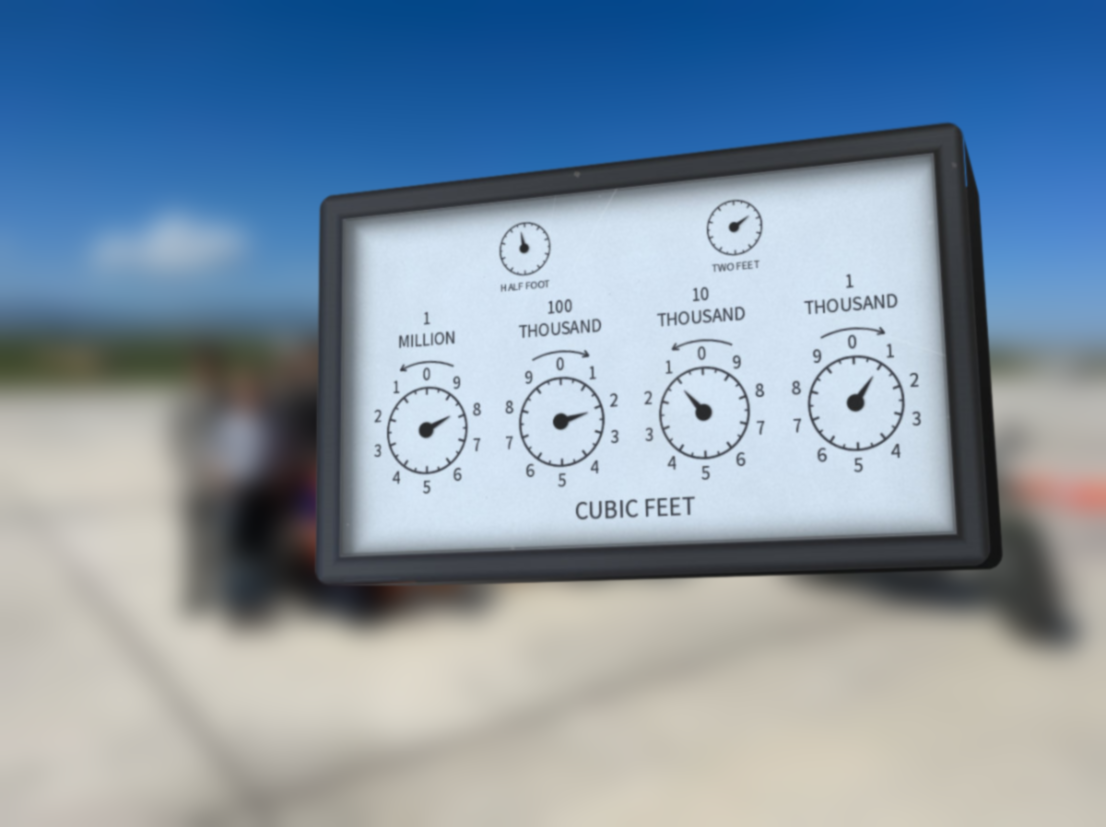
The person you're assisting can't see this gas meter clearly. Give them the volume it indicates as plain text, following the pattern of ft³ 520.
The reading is ft³ 821100
